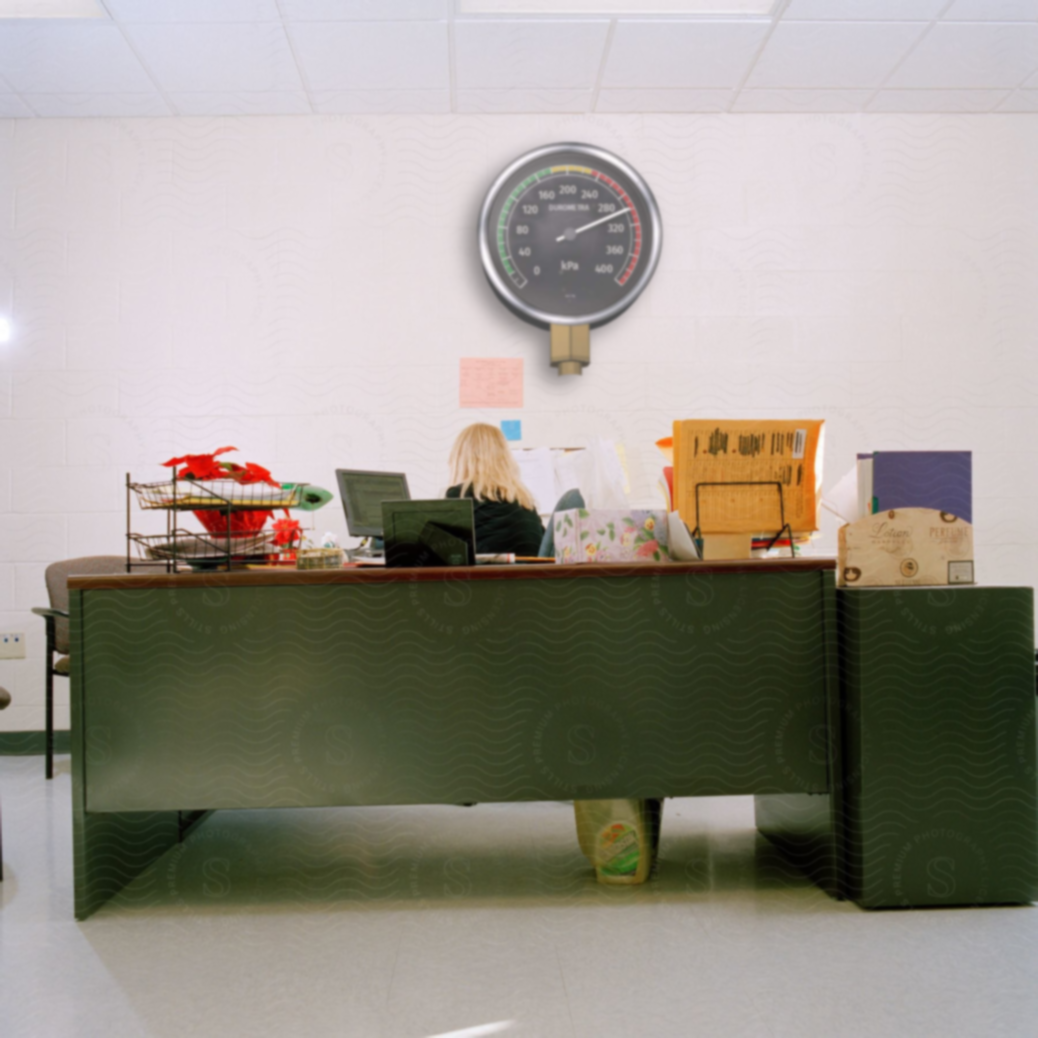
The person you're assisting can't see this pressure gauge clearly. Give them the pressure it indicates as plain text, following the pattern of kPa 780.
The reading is kPa 300
